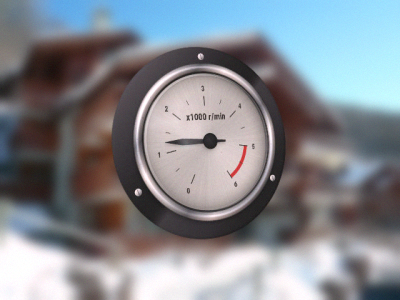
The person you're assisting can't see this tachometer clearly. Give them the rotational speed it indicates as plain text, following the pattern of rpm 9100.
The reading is rpm 1250
